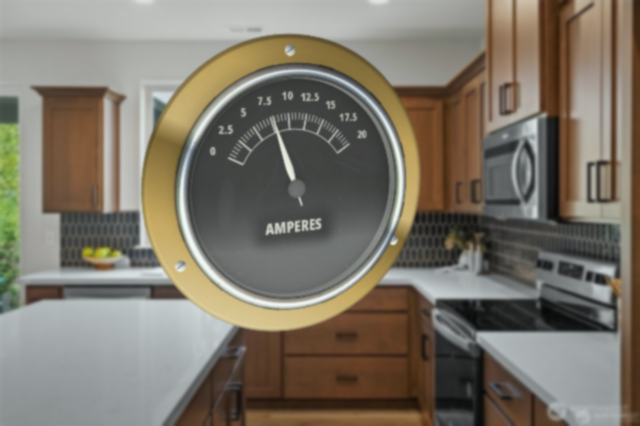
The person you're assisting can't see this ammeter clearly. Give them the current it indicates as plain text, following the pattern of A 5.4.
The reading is A 7.5
